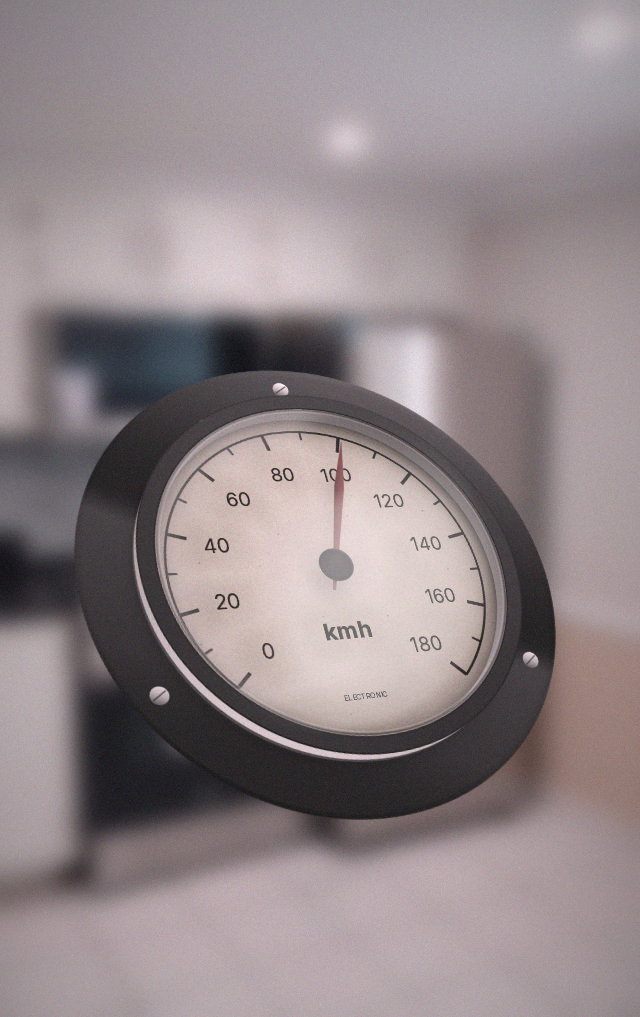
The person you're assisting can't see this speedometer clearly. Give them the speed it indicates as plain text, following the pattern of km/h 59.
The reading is km/h 100
